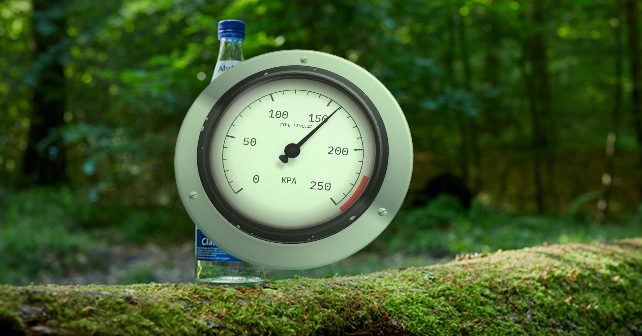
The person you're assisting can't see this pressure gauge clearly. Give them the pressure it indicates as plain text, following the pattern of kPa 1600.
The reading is kPa 160
